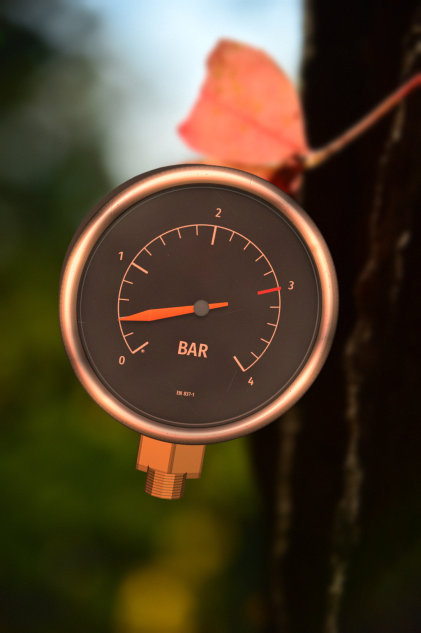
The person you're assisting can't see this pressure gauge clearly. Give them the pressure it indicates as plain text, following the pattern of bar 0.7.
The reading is bar 0.4
